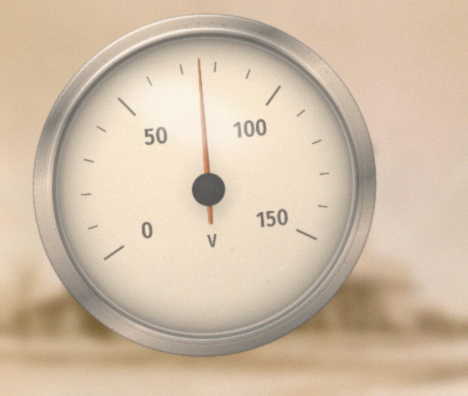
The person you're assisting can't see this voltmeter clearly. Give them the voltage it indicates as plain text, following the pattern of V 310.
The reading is V 75
